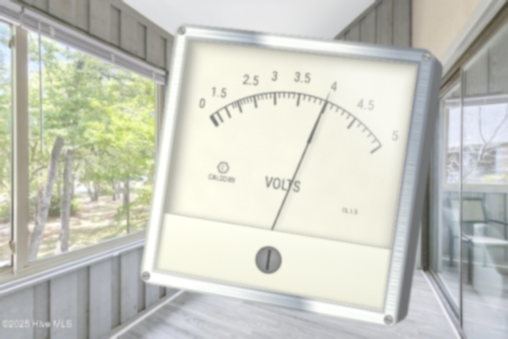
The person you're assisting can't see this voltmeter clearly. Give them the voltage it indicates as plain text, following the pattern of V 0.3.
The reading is V 4
